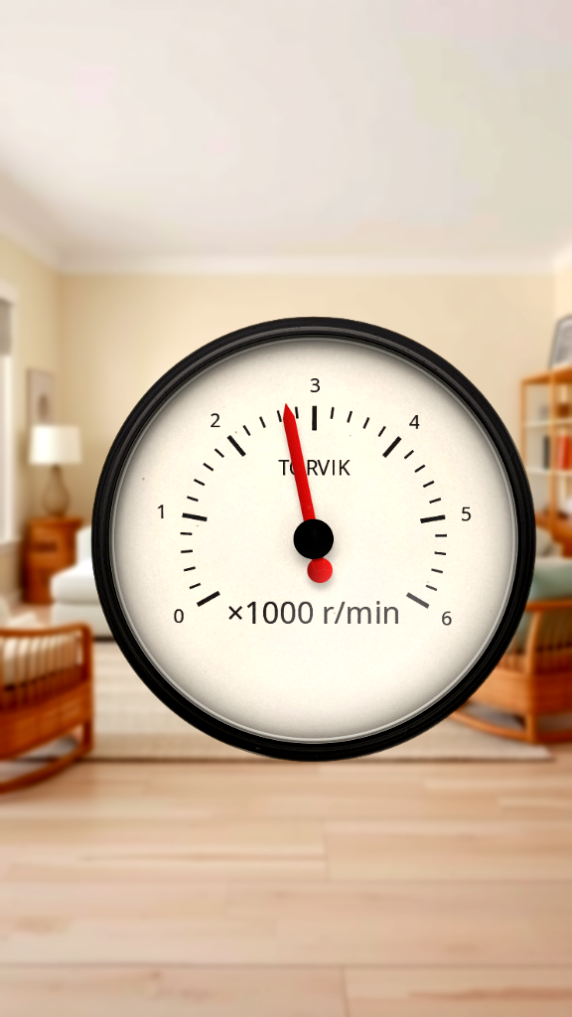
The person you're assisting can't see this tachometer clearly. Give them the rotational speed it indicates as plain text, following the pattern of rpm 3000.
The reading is rpm 2700
